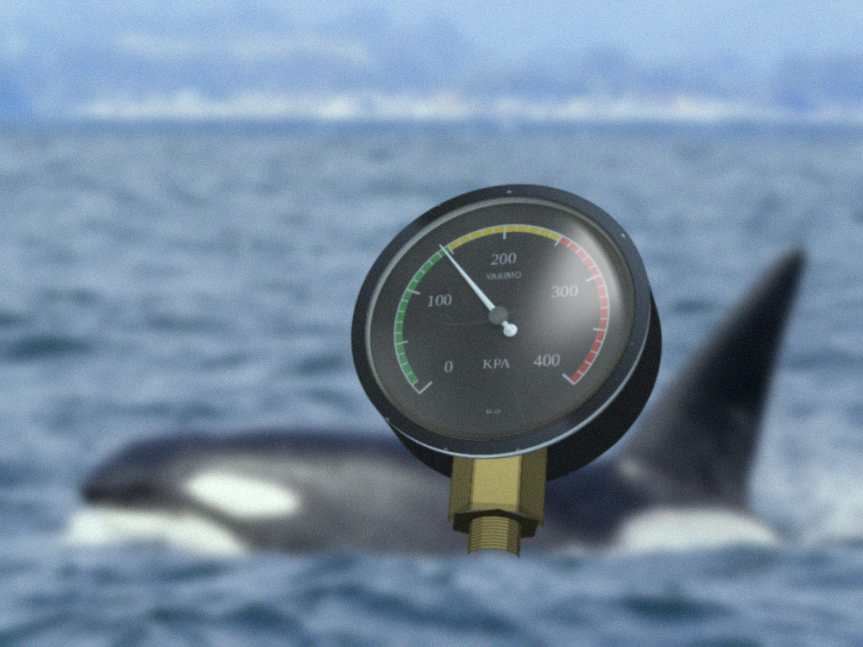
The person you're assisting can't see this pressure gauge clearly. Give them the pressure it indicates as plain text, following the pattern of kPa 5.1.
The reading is kPa 145
